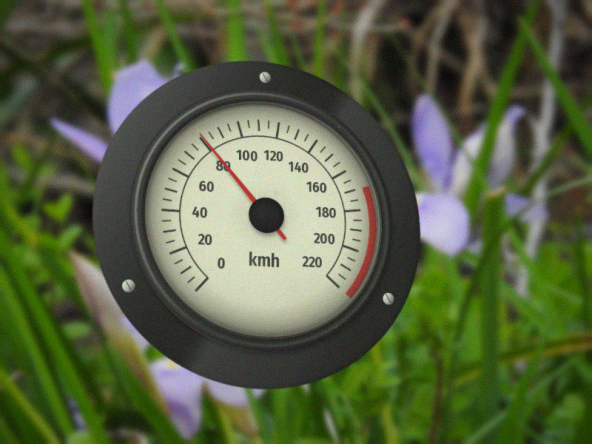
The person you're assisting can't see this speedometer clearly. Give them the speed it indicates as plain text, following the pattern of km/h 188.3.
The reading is km/h 80
